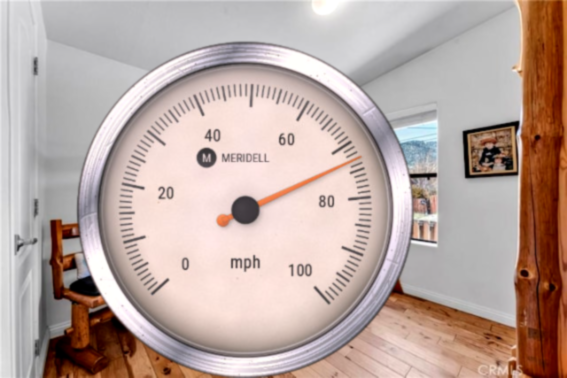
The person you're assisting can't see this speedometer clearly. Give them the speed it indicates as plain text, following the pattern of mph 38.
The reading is mph 73
